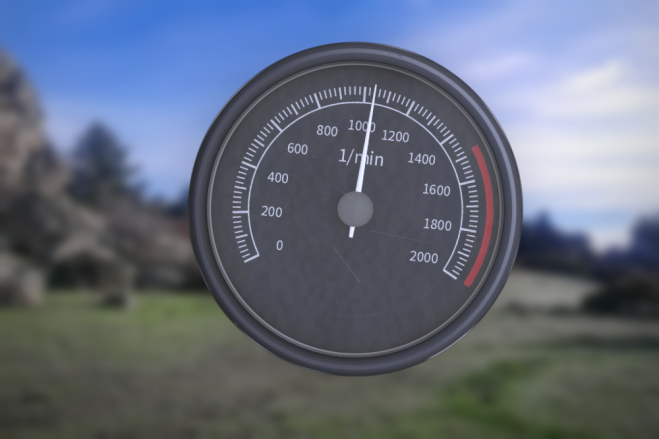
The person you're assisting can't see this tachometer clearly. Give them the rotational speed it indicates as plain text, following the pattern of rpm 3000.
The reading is rpm 1040
